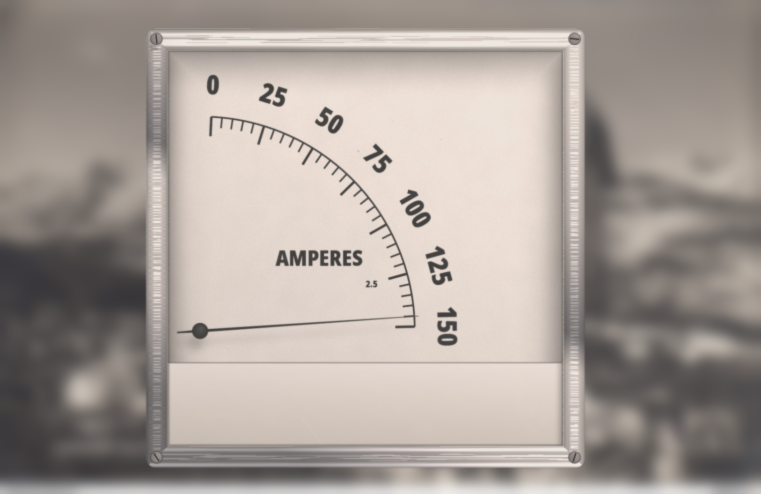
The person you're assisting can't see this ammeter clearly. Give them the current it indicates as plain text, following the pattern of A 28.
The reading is A 145
